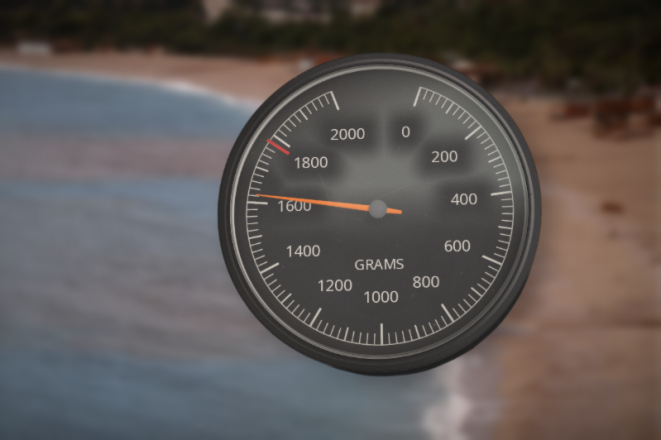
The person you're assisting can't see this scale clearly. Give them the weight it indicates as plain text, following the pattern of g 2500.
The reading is g 1620
